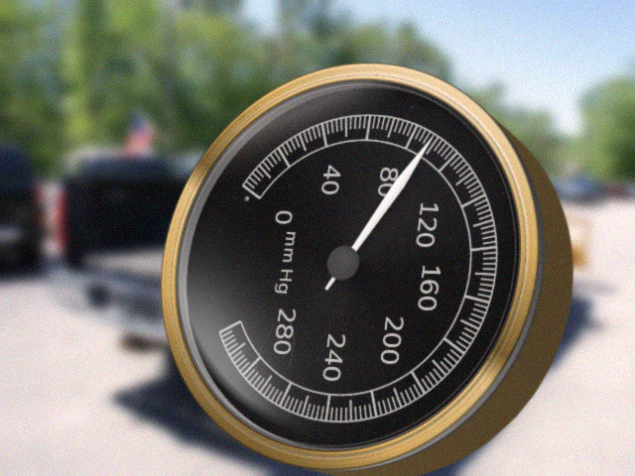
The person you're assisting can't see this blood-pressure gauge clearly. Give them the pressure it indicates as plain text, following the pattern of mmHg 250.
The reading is mmHg 90
